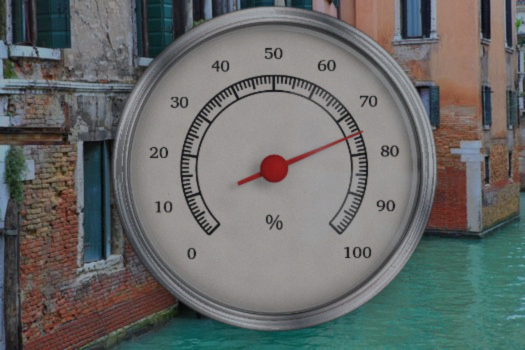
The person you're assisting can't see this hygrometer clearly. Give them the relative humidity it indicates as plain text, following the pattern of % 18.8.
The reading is % 75
